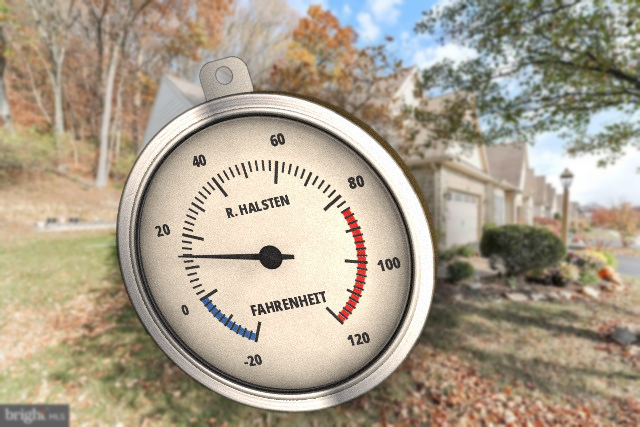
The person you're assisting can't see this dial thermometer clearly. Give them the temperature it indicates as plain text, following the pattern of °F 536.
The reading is °F 14
